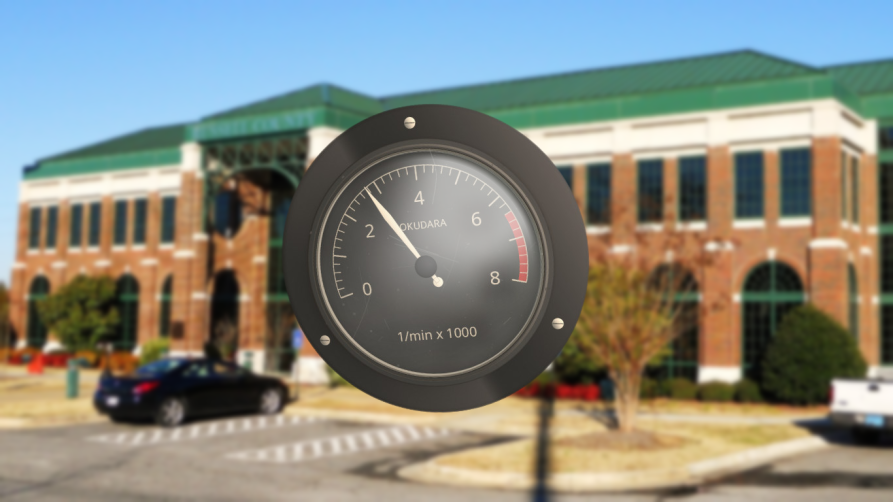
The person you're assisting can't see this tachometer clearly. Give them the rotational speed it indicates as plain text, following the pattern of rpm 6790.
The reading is rpm 2800
